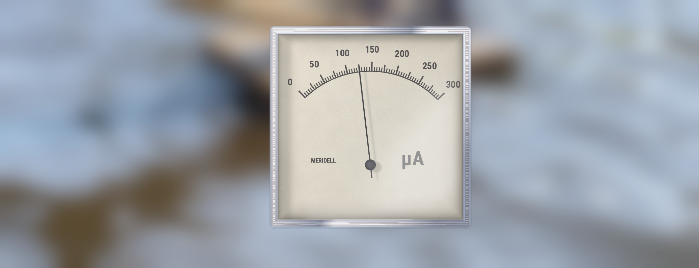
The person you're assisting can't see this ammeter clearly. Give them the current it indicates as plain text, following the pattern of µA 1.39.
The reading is µA 125
